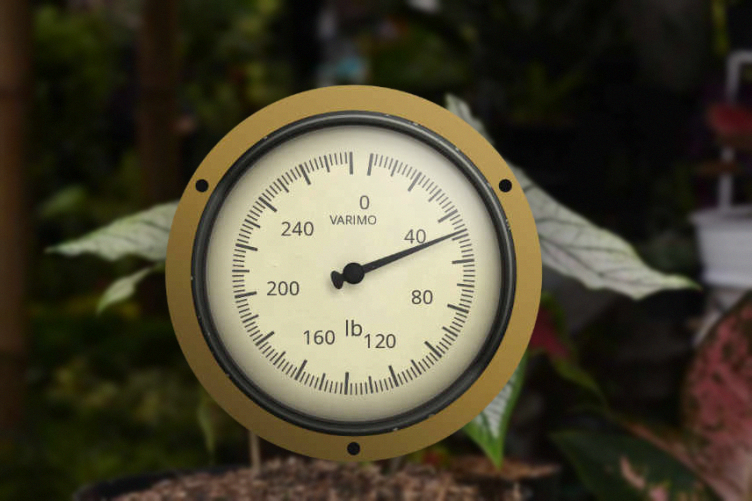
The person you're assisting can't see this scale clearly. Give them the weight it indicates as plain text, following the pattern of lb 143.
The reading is lb 48
